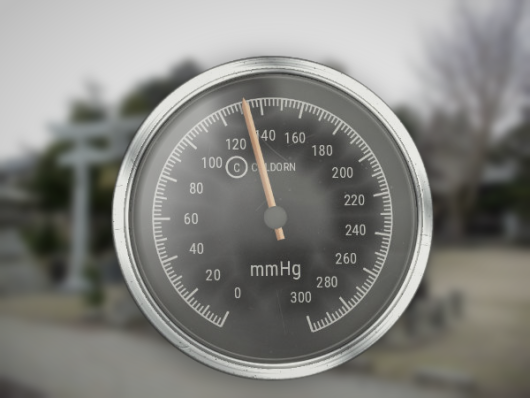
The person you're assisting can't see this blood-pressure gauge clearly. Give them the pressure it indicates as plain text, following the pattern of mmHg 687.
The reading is mmHg 132
